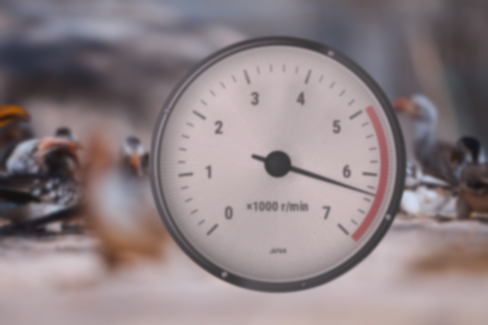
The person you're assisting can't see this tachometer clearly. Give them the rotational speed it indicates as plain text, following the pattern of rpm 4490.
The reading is rpm 6300
